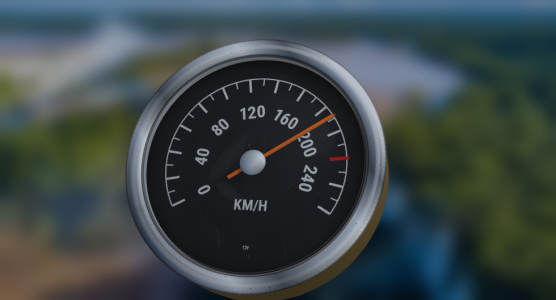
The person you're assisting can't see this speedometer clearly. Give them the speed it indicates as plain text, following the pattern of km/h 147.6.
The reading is km/h 190
